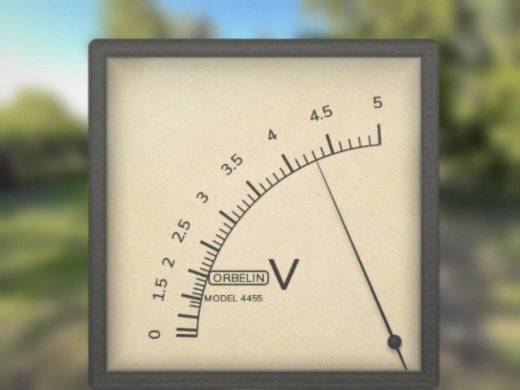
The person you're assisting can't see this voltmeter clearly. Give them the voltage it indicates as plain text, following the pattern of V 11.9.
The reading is V 4.3
